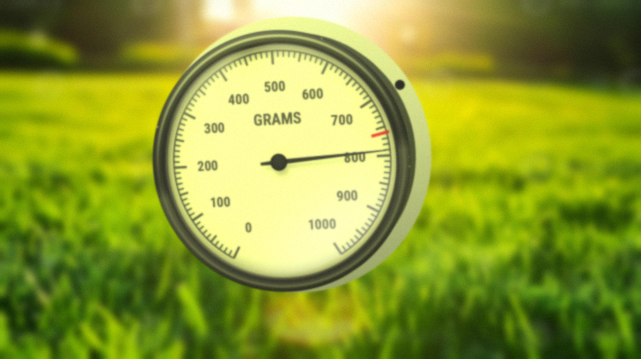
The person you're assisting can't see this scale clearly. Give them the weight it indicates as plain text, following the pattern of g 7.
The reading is g 790
